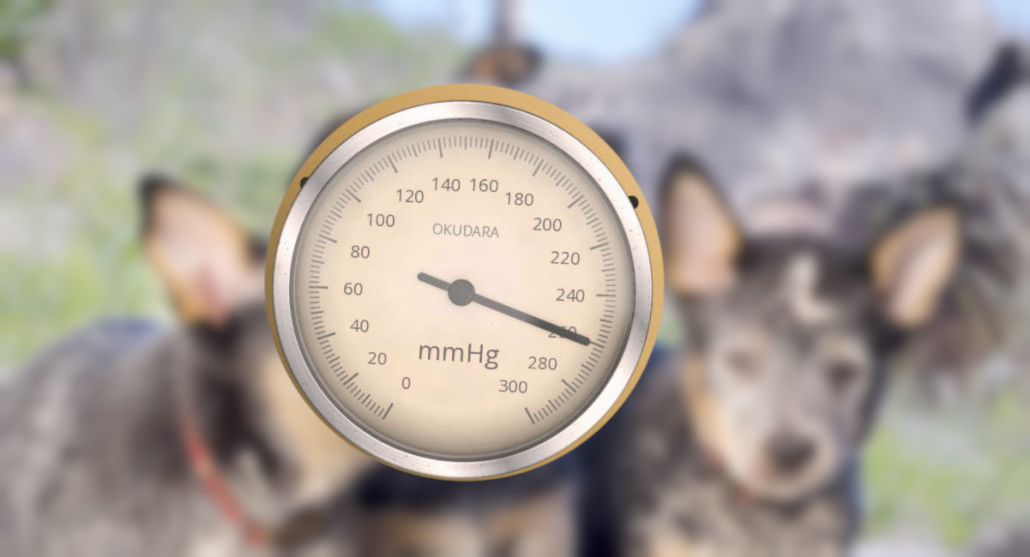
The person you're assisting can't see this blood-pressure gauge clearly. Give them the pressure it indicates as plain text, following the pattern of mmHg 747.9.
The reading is mmHg 260
